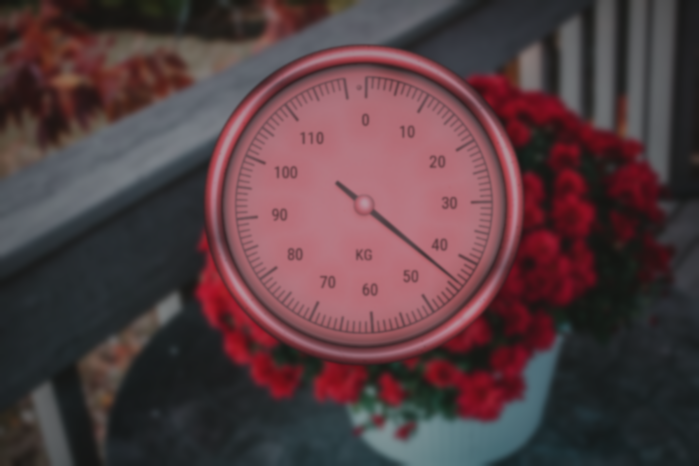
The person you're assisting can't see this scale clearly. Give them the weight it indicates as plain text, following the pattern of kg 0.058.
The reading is kg 44
